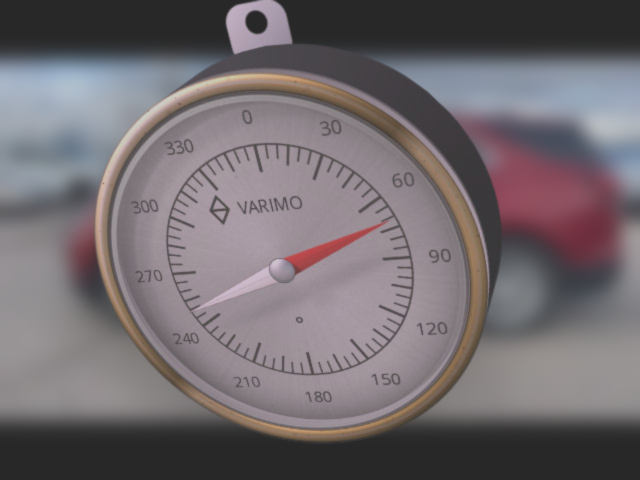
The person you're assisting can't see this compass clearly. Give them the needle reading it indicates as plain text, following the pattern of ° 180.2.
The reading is ° 70
